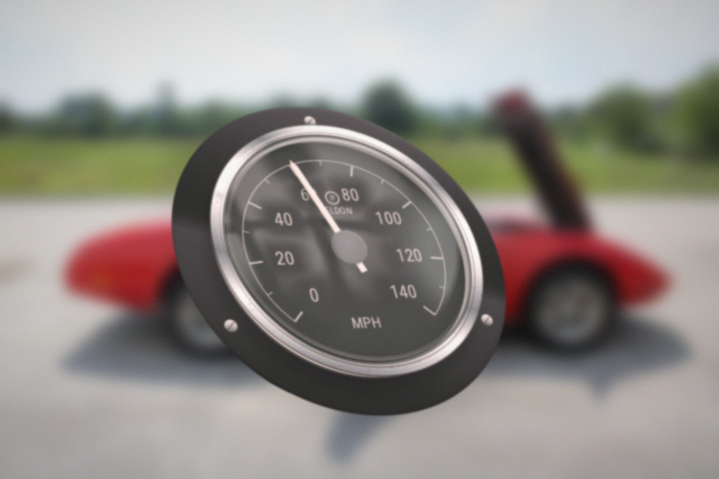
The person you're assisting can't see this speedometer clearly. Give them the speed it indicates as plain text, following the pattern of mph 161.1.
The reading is mph 60
